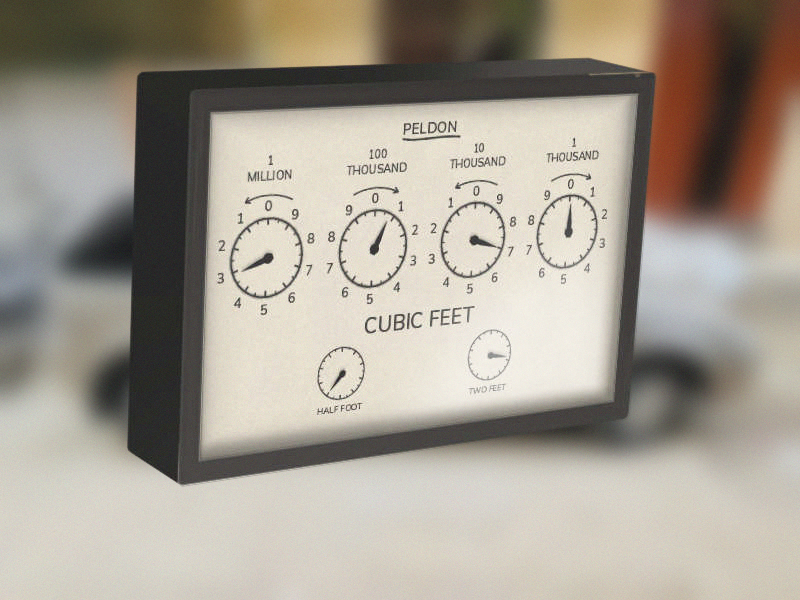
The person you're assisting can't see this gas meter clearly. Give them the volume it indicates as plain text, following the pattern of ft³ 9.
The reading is ft³ 307000
